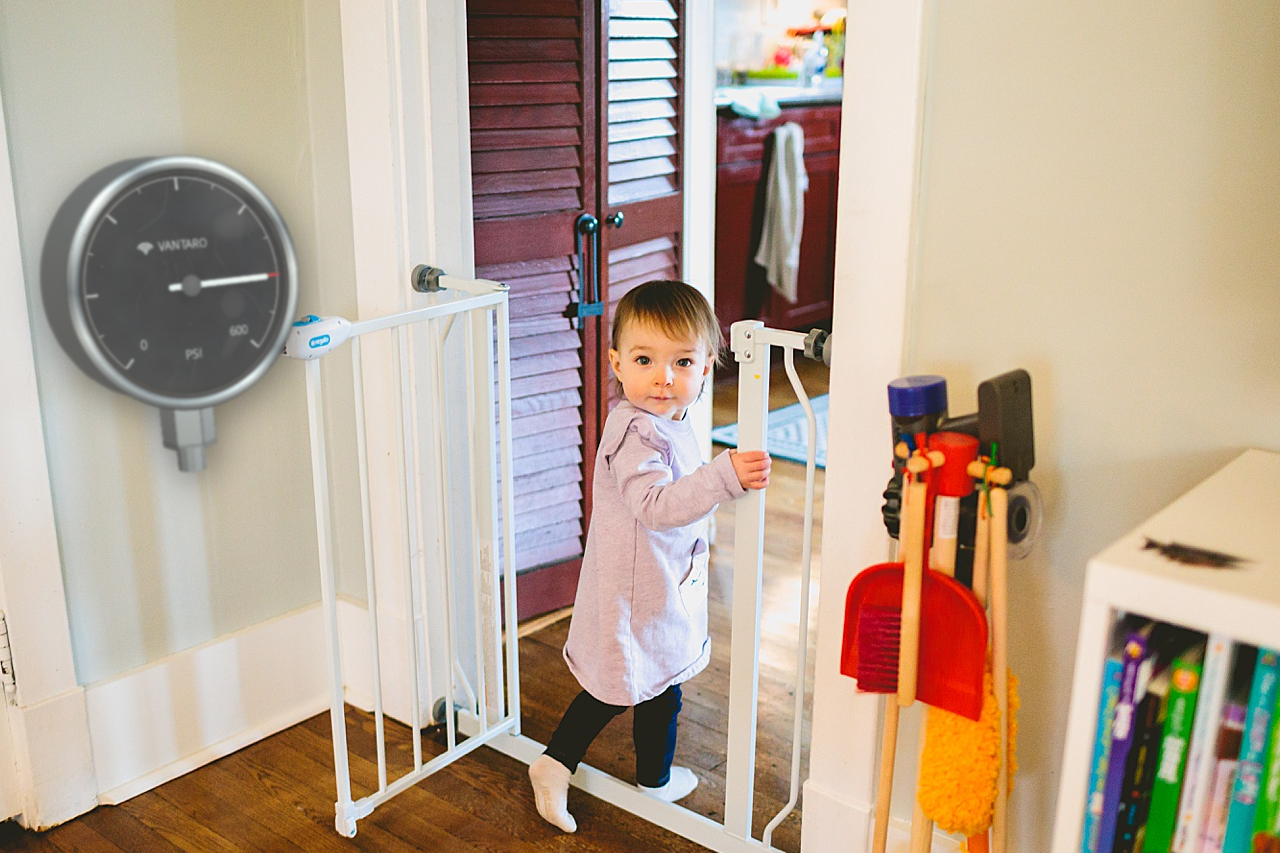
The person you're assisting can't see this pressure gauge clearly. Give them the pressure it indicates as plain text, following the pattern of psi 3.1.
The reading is psi 500
